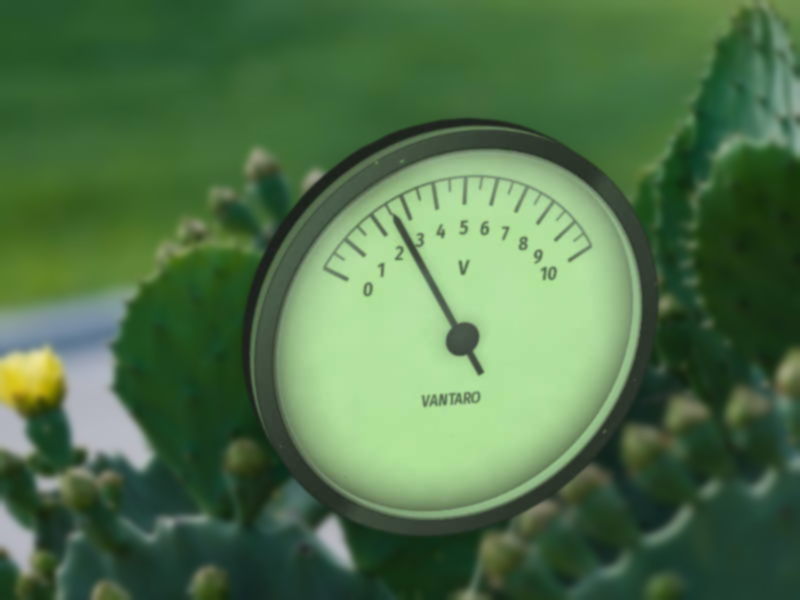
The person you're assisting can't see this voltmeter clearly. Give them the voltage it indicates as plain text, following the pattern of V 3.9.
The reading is V 2.5
